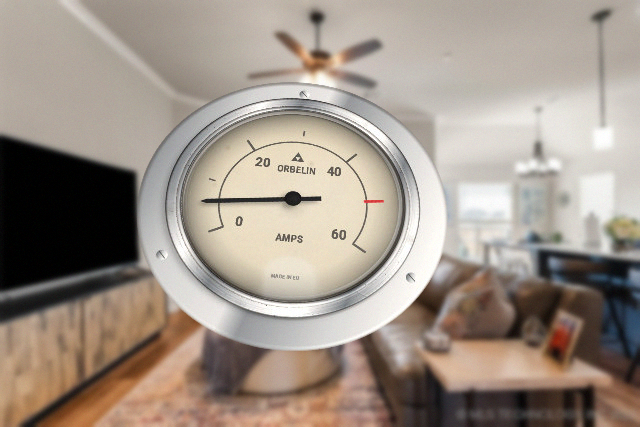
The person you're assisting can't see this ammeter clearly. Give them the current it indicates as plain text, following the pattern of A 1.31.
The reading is A 5
